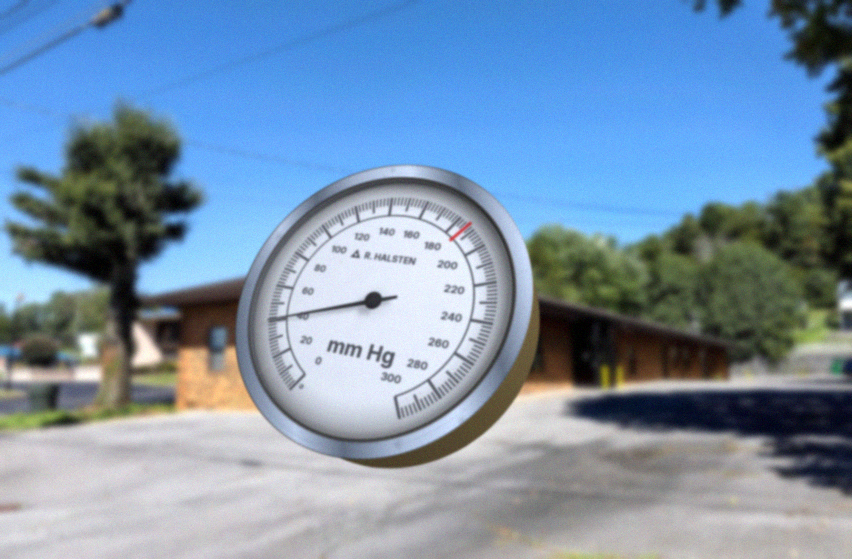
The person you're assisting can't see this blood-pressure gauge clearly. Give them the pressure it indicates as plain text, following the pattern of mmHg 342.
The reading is mmHg 40
